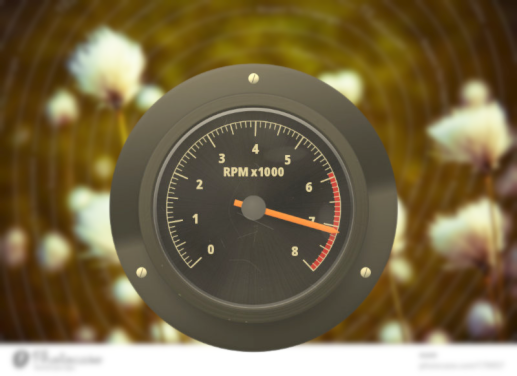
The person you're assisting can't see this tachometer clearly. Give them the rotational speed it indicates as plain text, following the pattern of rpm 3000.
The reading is rpm 7100
